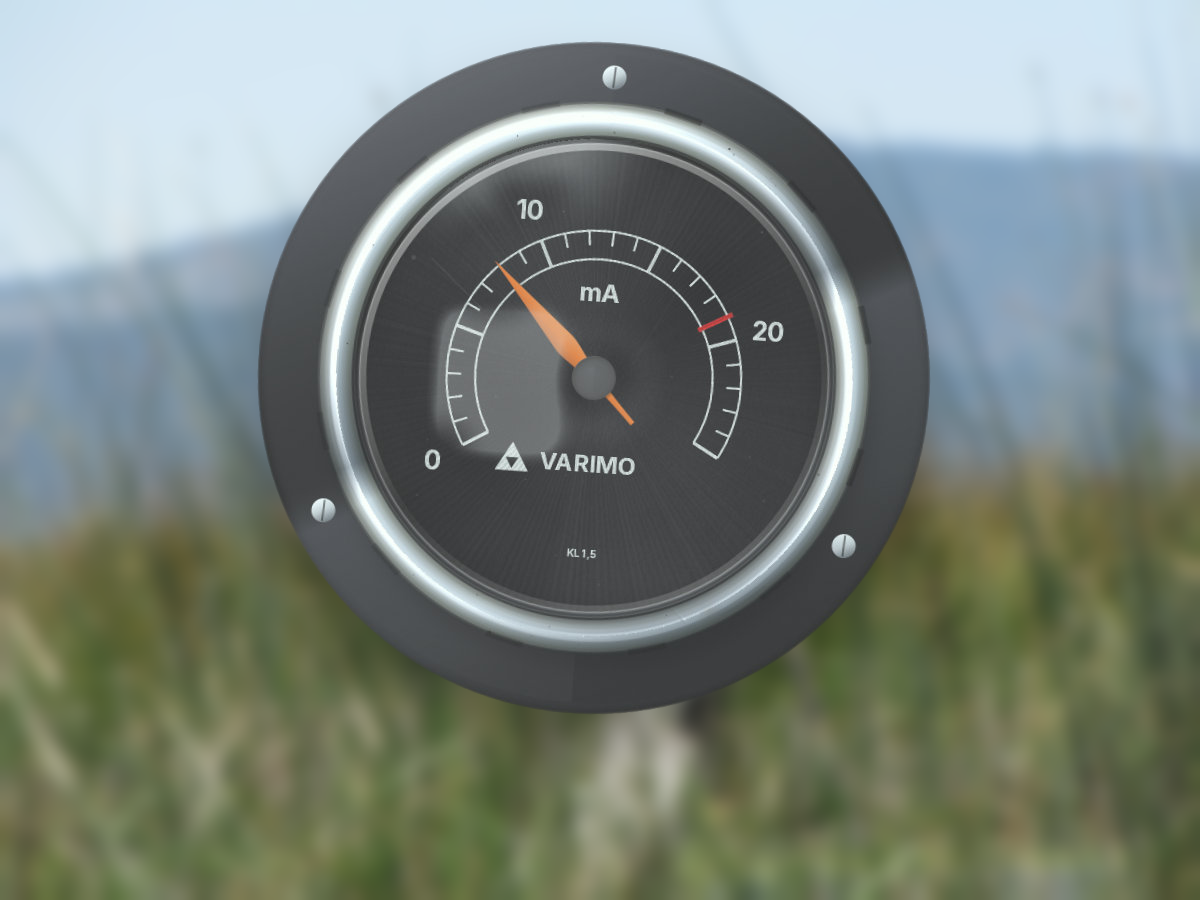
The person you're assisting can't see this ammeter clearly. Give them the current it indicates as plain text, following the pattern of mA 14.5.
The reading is mA 8
